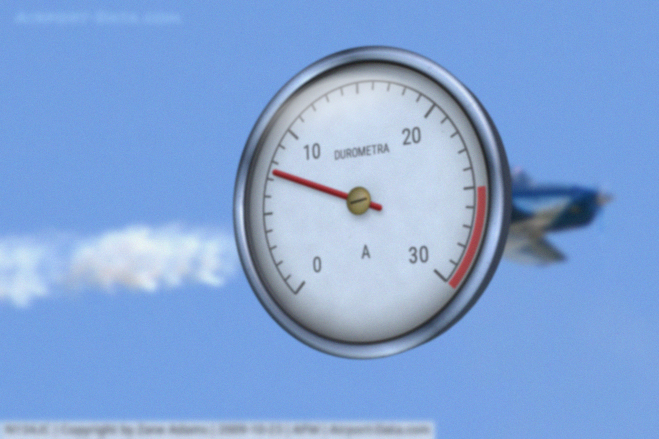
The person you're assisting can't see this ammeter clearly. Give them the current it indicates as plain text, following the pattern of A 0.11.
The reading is A 7.5
